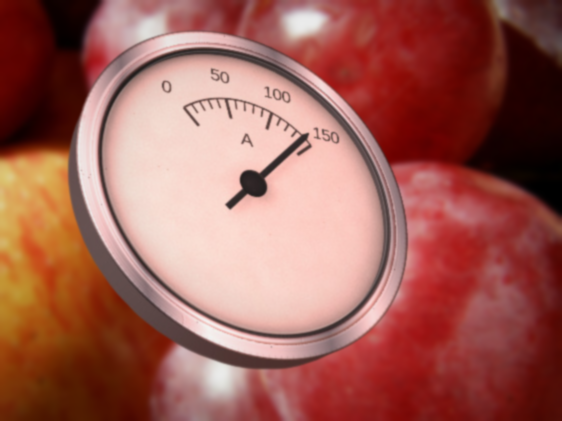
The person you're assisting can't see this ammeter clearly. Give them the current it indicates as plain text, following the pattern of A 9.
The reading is A 140
